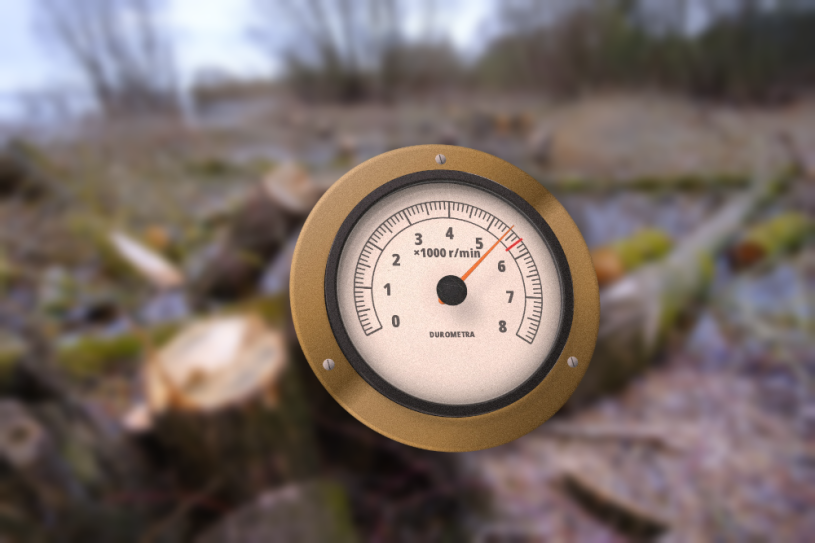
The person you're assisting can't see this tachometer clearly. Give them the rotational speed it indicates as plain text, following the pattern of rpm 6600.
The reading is rpm 5400
